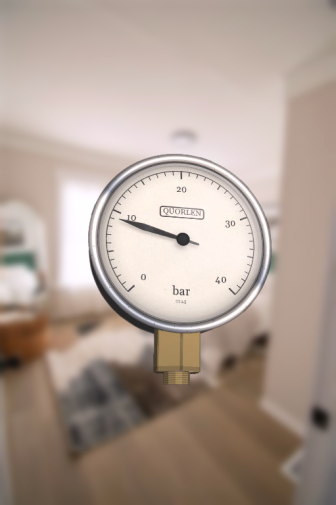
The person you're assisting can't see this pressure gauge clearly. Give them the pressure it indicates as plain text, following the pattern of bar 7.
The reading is bar 9
